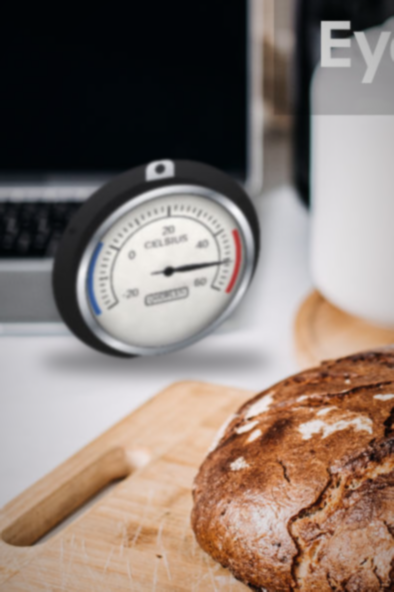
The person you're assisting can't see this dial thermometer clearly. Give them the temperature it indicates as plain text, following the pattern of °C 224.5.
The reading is °C 50
